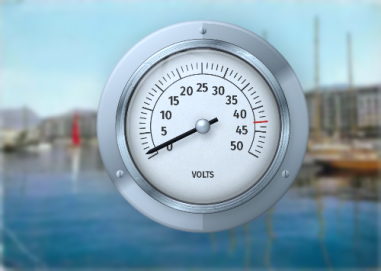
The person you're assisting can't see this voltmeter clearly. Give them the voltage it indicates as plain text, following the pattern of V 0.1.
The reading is V 1
